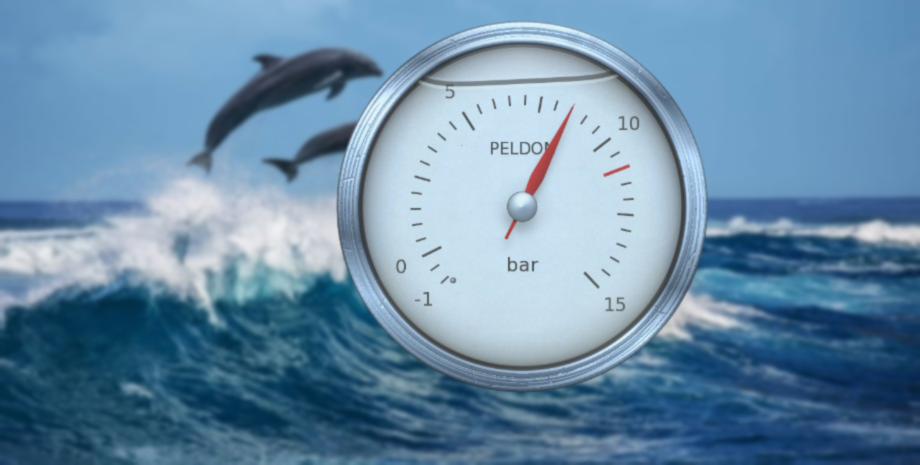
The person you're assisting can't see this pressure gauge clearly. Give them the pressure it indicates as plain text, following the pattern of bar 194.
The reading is bar 8.5
